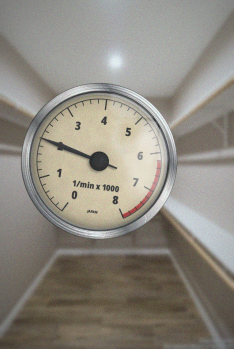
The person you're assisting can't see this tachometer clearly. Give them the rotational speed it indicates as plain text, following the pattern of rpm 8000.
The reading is rpm 2000
